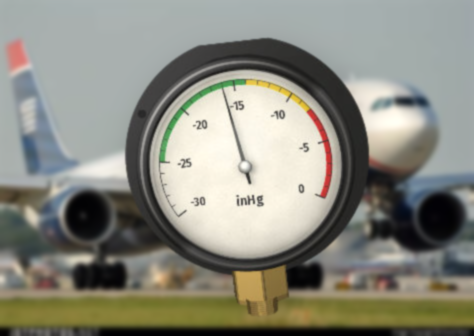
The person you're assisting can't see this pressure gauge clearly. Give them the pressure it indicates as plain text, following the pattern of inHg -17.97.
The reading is inHg -16
